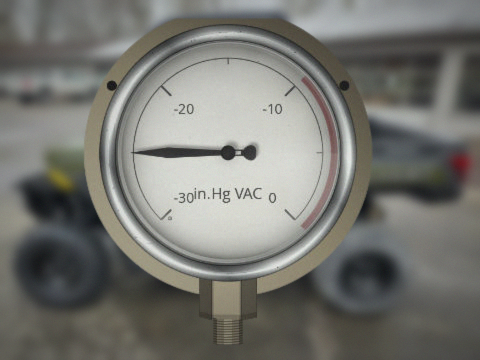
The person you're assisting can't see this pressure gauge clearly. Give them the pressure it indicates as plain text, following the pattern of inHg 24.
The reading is inHg -25
